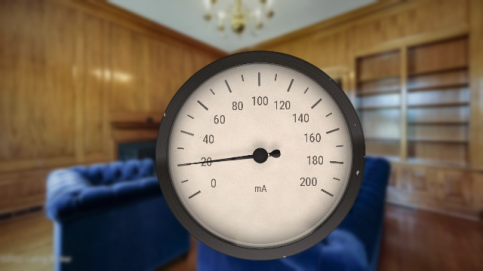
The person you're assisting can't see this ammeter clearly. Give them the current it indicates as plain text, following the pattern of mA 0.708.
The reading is mA 20
